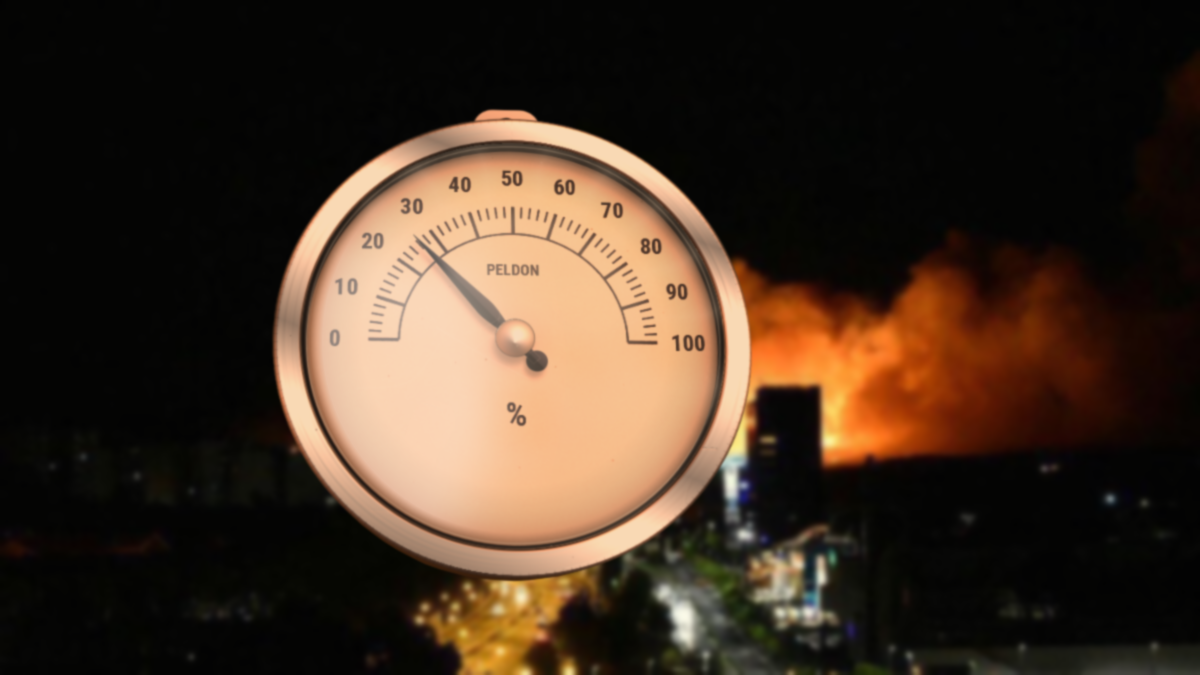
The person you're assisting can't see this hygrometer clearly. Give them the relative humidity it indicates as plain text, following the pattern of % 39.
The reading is % 26
